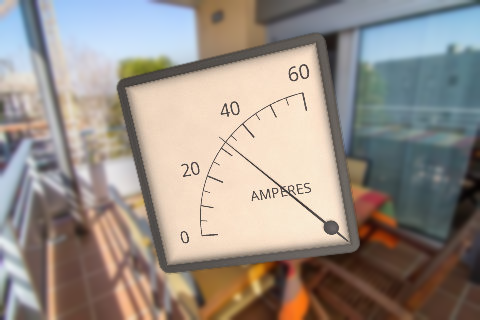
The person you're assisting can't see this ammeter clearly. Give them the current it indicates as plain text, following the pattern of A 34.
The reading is A 32.5
